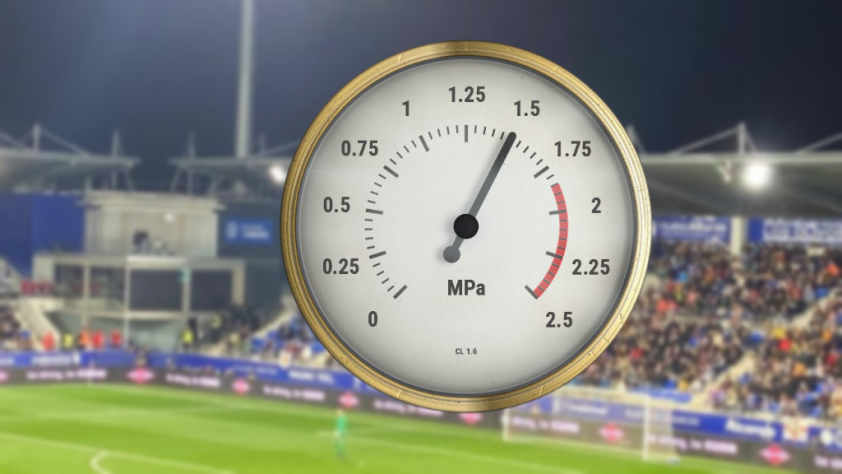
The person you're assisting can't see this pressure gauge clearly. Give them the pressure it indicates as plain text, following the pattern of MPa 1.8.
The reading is MPa 1.5
